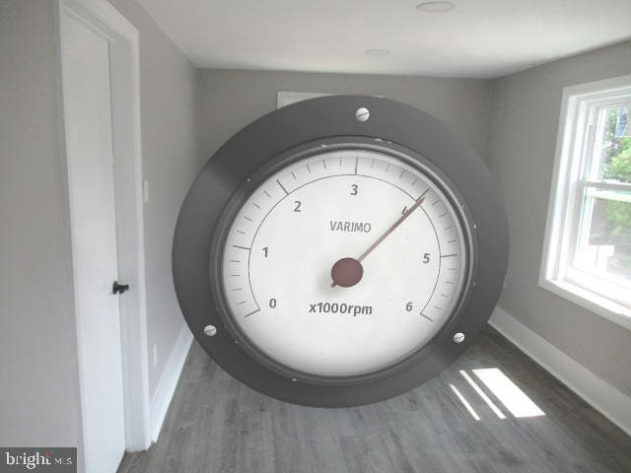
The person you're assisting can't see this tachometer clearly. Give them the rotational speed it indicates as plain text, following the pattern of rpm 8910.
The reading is rpm 4000
